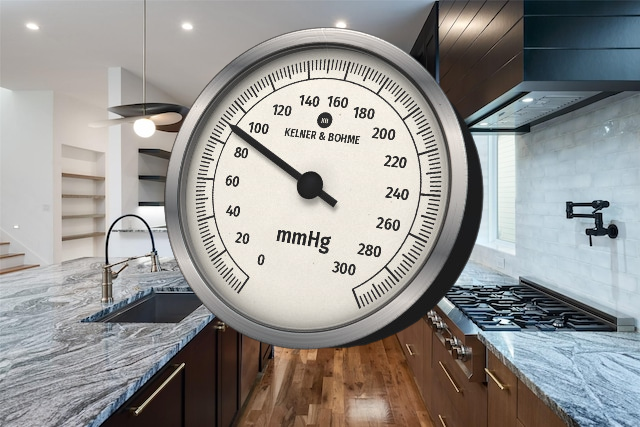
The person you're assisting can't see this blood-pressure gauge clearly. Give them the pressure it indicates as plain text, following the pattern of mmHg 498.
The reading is mmHg 90
